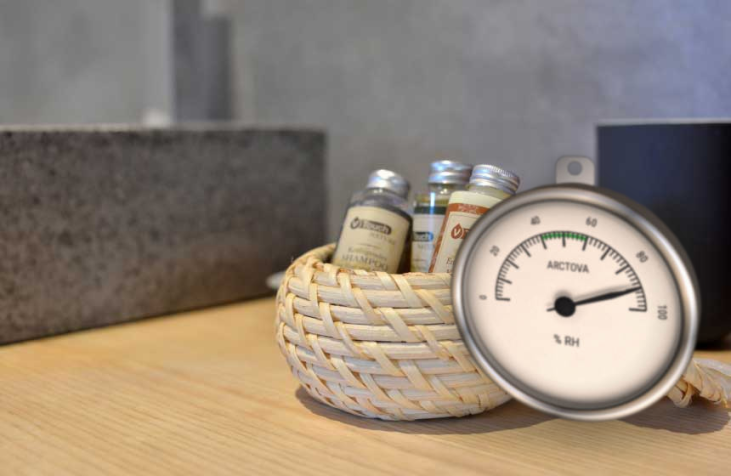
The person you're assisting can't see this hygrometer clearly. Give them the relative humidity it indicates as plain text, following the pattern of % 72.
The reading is % 90
